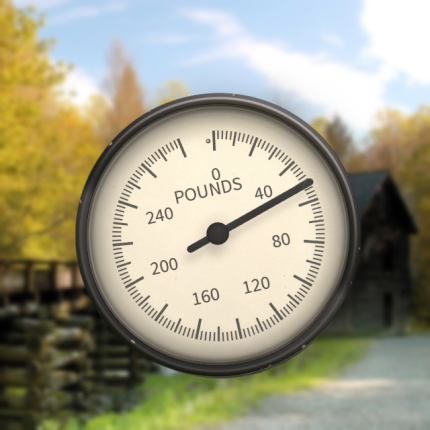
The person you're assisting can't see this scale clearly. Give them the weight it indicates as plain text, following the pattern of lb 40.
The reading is lb 52
